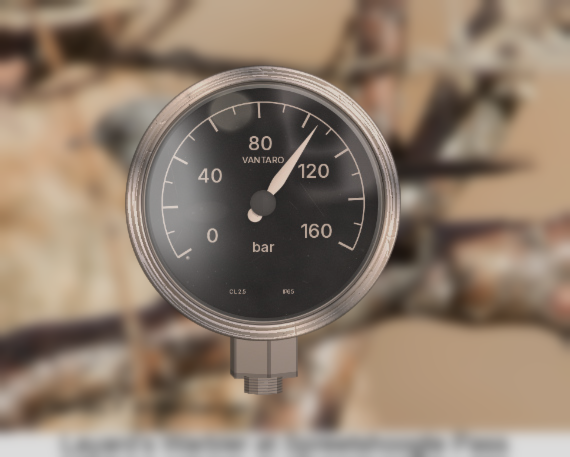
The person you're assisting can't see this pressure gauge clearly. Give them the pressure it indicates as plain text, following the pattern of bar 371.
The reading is bar 105
